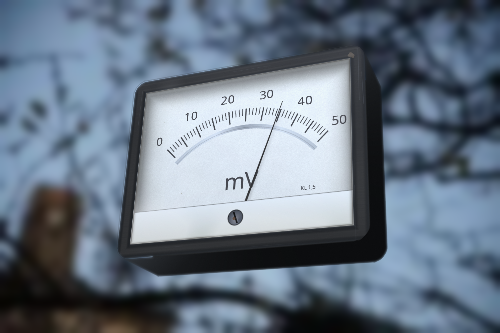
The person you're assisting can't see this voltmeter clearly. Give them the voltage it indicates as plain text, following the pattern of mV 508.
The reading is mV 35
